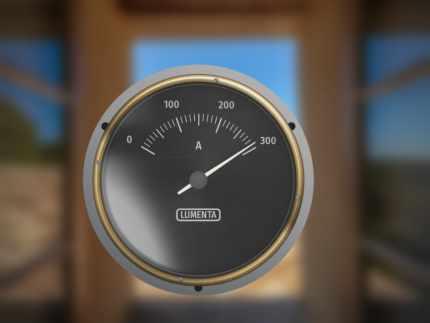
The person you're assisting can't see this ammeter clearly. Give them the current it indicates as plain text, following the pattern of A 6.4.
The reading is A 290
